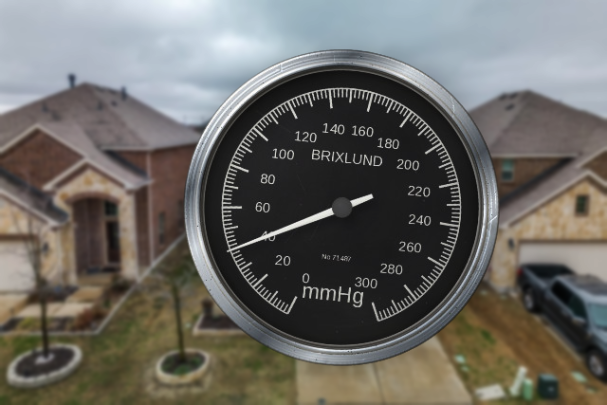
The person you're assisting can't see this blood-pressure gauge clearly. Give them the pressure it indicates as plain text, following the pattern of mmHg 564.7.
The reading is mmHg 40
